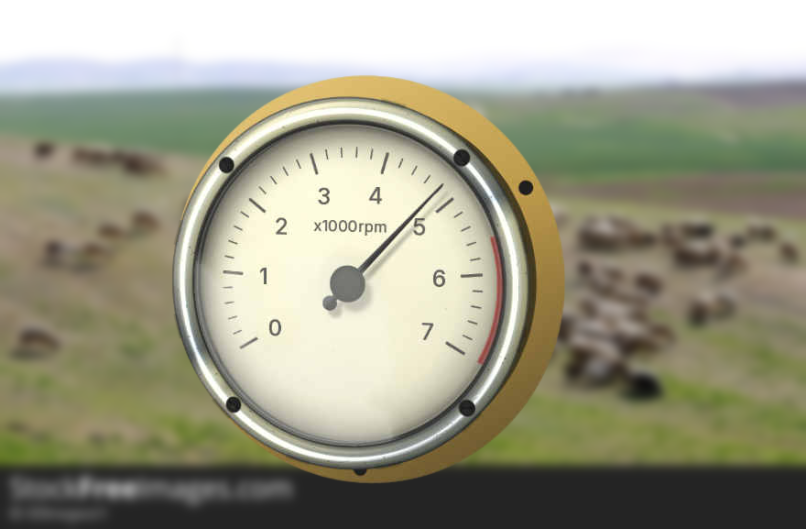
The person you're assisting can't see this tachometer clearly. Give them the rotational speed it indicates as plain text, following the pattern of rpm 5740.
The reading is rpm 4800
